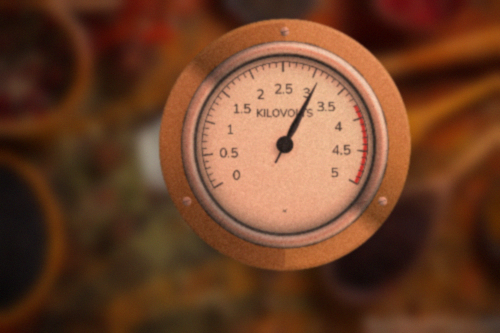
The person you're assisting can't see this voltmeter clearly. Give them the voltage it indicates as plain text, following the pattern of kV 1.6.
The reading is kV 3.1
